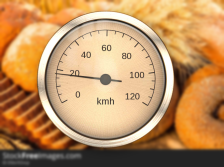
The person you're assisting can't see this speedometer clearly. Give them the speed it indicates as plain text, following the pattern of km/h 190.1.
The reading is km/h 17.5
